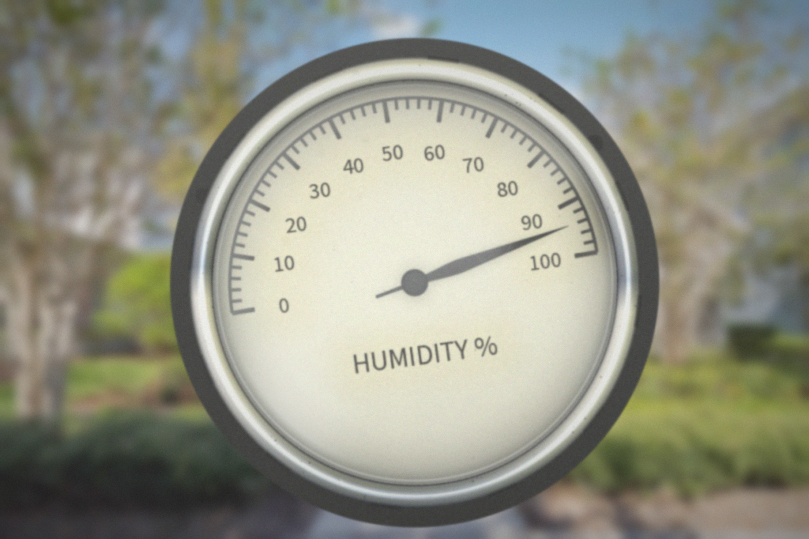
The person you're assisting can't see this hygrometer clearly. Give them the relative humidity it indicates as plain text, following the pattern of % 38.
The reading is % 94
